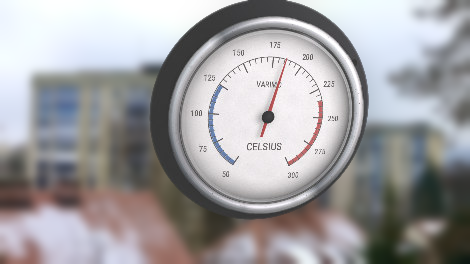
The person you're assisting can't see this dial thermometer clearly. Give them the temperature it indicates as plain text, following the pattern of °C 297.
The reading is °C 185
